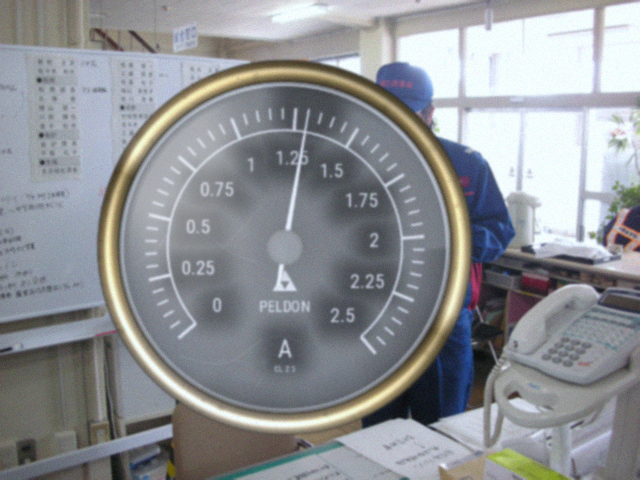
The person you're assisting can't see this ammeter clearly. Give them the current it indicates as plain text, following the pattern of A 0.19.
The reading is A 1.3
